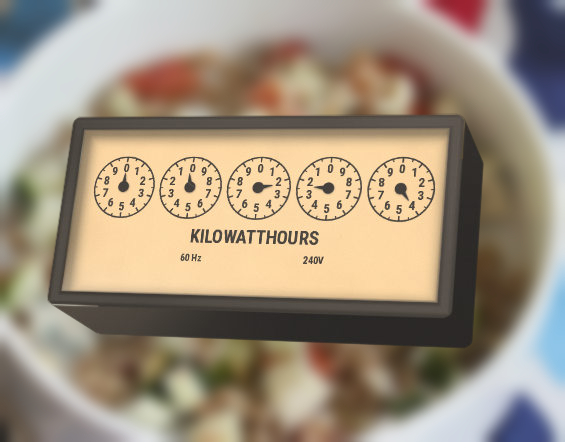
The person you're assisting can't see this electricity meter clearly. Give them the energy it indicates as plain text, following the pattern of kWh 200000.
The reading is kWh 224
